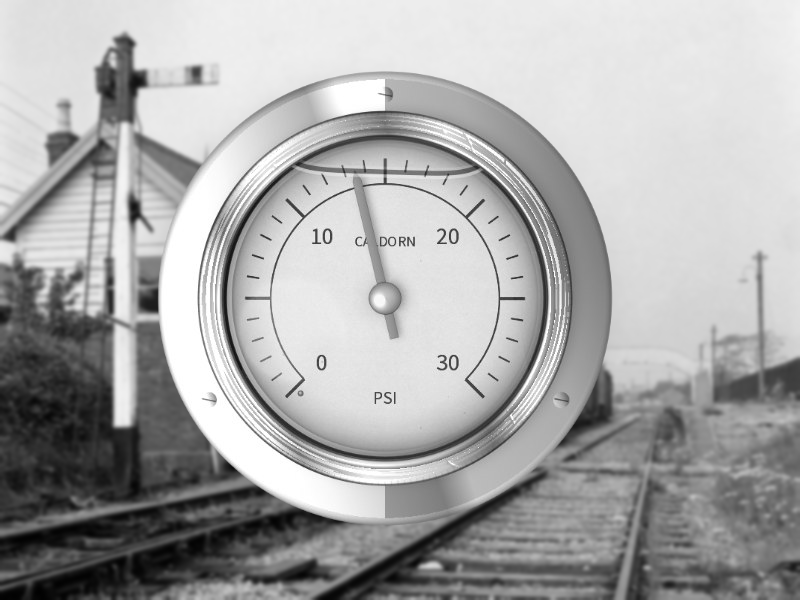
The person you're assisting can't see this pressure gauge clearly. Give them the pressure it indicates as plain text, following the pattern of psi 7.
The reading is psi 13.5
